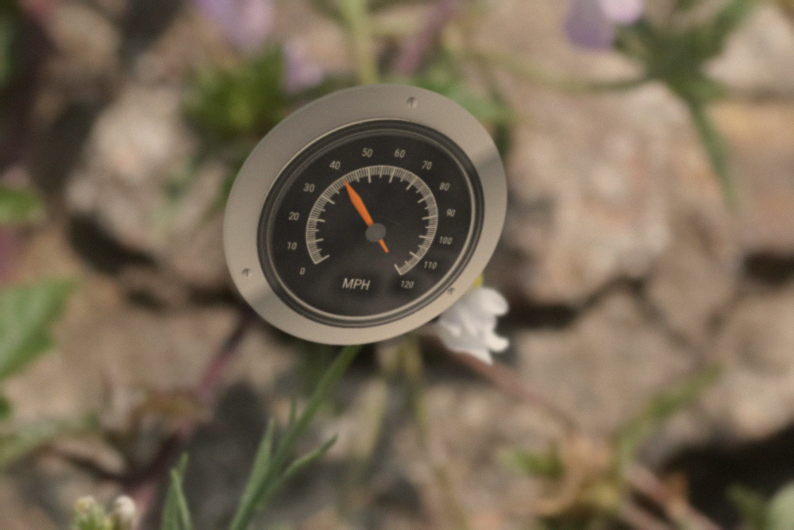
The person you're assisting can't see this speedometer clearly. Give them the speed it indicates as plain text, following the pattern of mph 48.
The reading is mph 40
